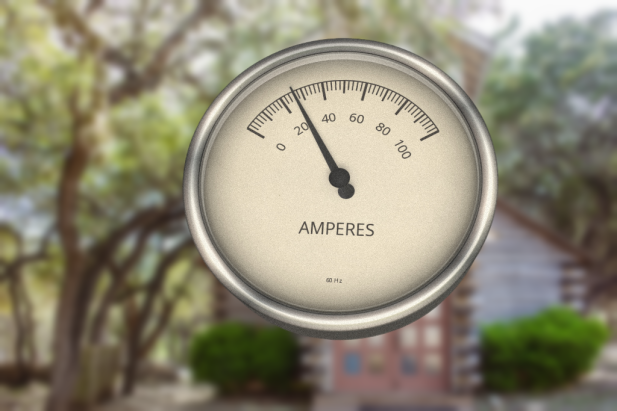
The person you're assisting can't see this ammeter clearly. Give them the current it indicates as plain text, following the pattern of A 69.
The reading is A 26
